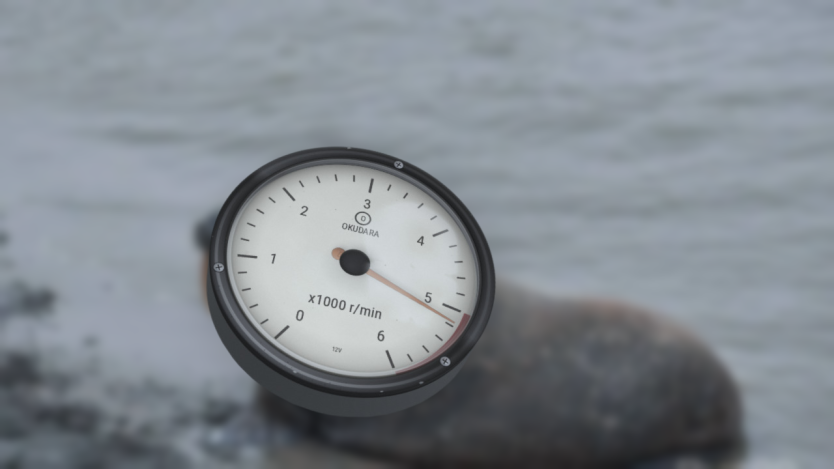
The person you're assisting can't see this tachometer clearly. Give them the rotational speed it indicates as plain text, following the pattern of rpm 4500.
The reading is rpm 5200
